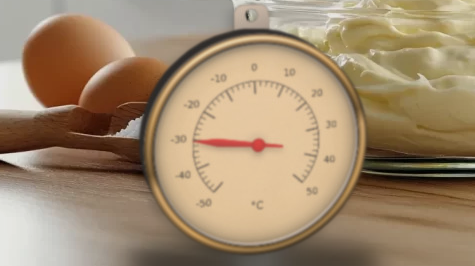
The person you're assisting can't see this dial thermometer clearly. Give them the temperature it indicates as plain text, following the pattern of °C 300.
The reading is °C -30
